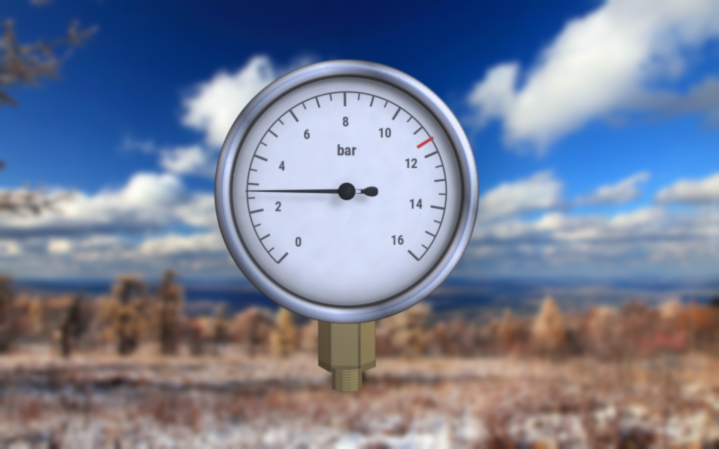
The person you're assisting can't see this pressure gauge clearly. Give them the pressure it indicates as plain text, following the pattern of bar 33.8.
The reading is bar 2.75
